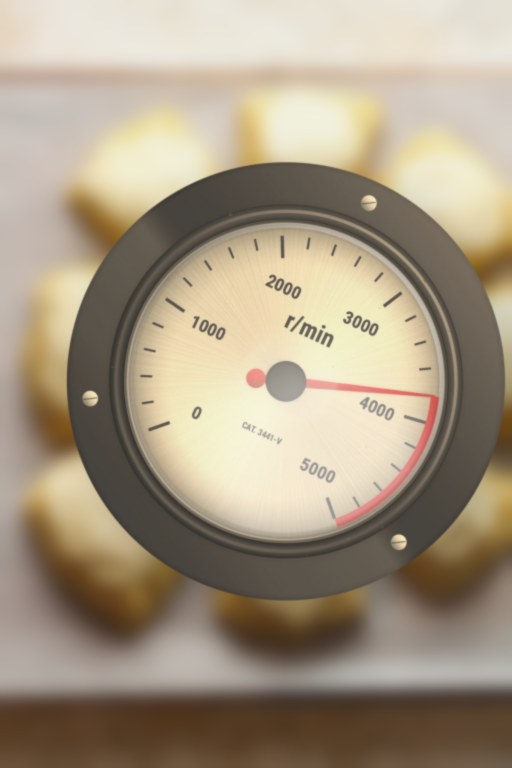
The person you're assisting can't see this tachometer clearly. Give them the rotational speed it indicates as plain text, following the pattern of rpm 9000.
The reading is rpm 3800
